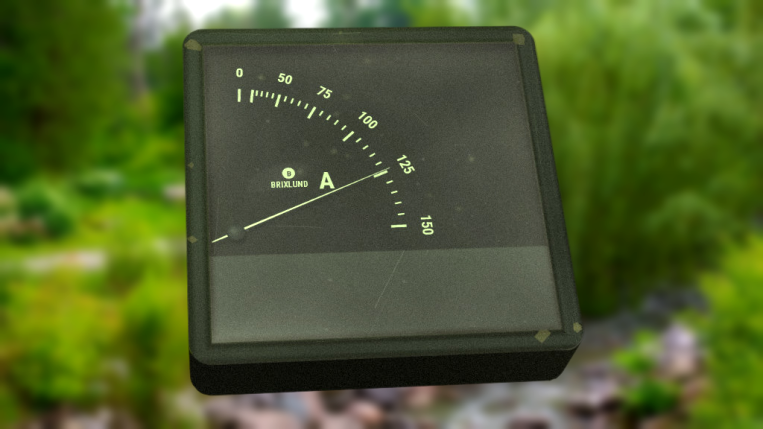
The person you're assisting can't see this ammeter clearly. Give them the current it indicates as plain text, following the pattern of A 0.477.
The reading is A 125
